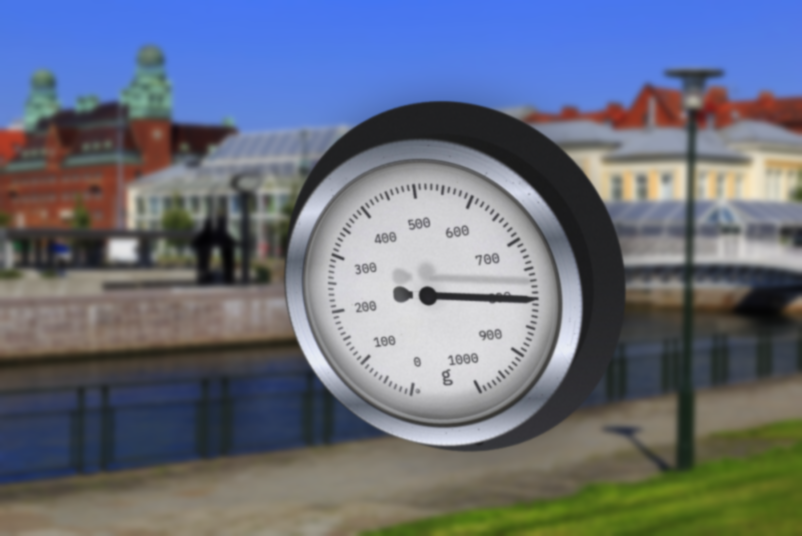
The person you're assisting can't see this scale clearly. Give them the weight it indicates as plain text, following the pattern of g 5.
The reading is g 800
